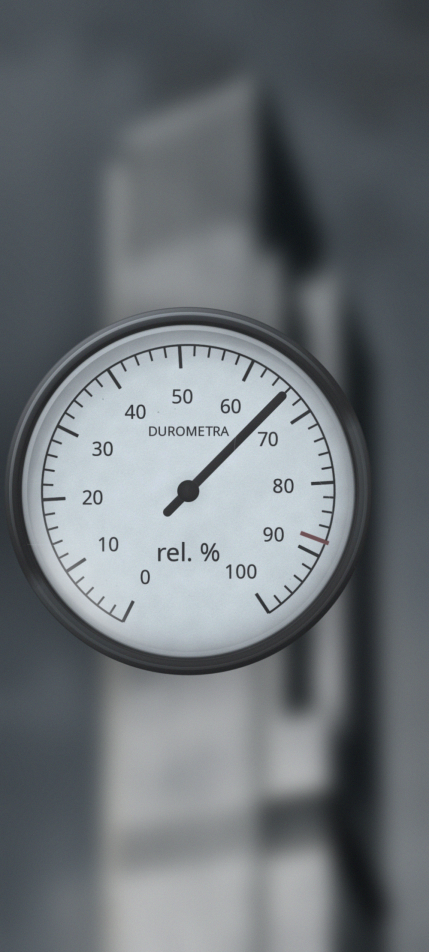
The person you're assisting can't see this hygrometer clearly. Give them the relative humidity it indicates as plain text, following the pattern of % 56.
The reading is % 66
